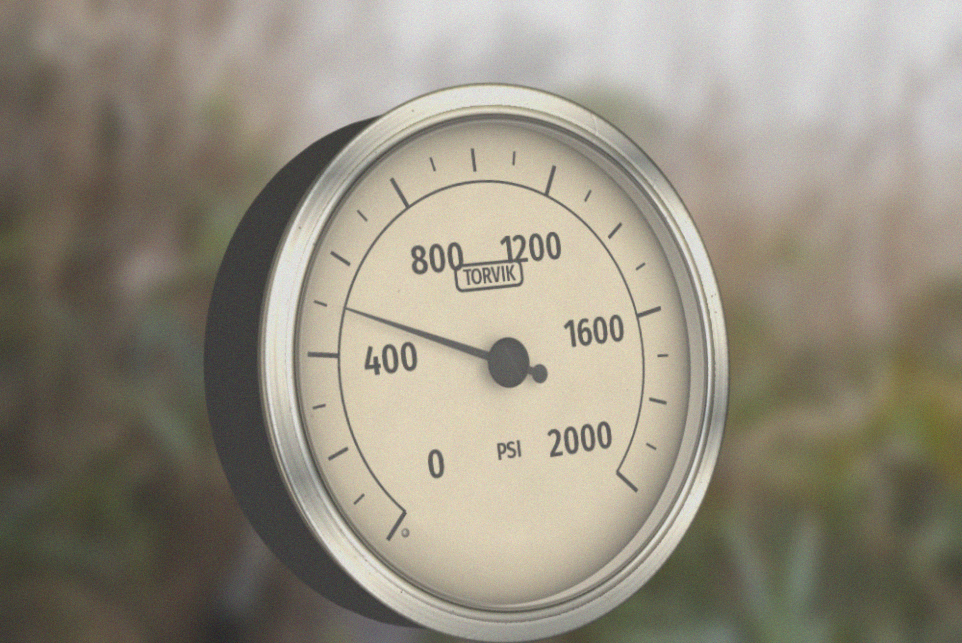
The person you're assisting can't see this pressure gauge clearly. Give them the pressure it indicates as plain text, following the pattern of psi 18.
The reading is psi 500
